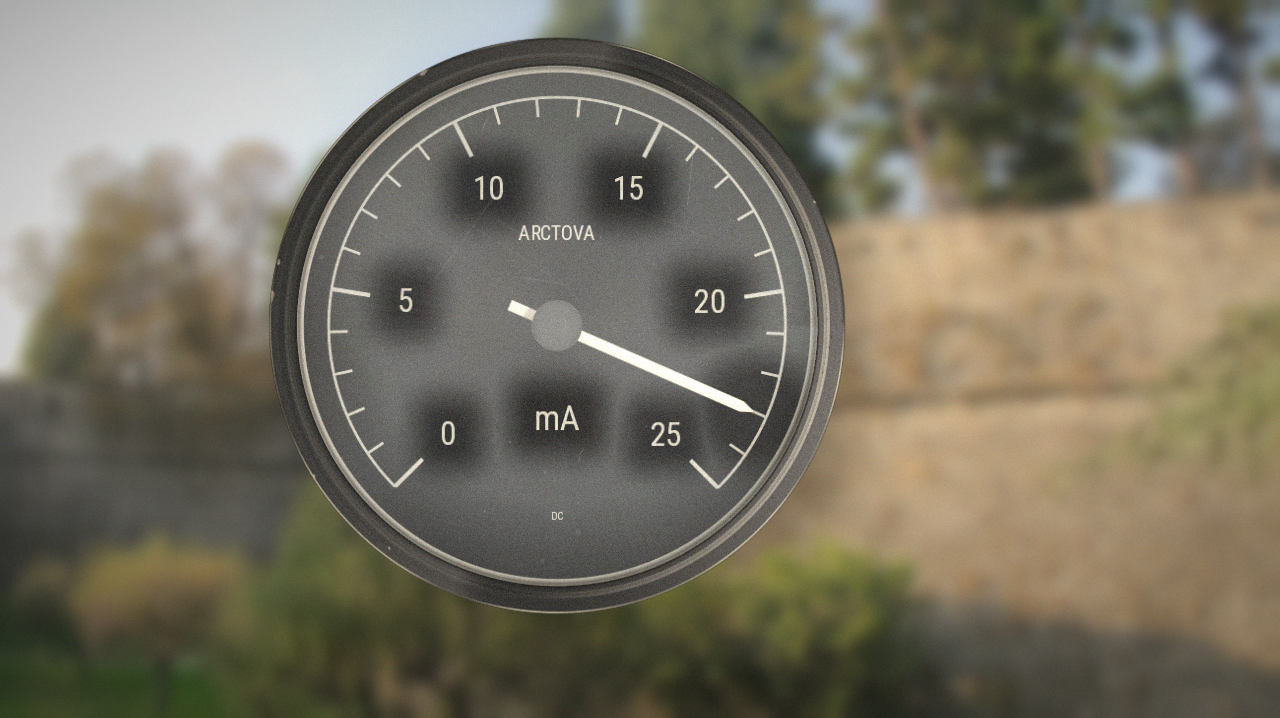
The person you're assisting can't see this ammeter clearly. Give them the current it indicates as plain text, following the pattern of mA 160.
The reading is mA 23
